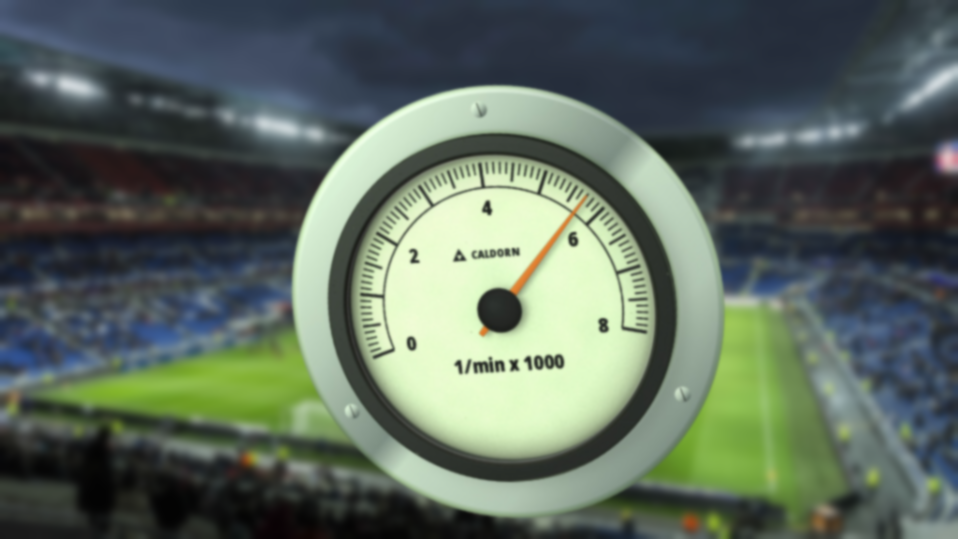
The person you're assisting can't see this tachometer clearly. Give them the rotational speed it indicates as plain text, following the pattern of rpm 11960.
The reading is rpm 5700
